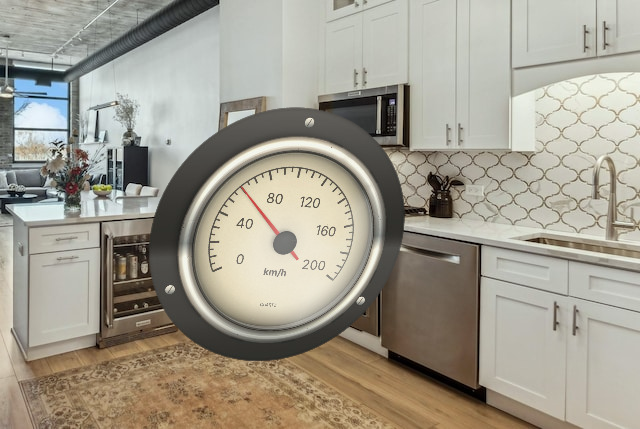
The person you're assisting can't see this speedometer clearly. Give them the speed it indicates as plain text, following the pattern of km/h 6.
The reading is km/h 60
